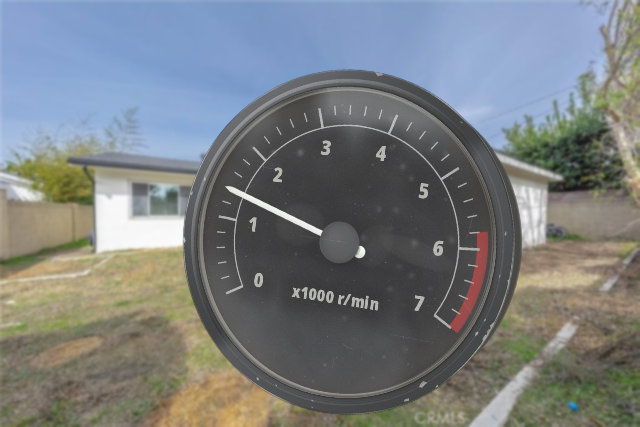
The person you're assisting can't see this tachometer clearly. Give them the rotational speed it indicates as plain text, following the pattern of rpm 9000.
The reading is rpm 1400
